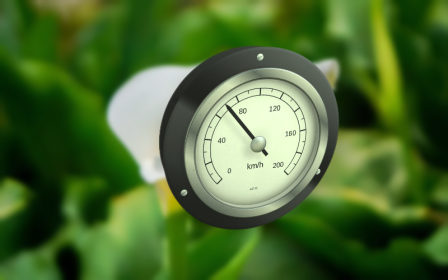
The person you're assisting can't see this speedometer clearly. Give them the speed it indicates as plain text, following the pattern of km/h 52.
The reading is km/h 70
